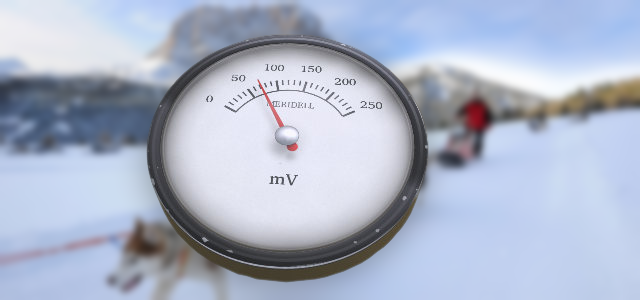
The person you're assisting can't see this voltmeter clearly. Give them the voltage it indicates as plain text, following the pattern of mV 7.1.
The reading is mV 70
